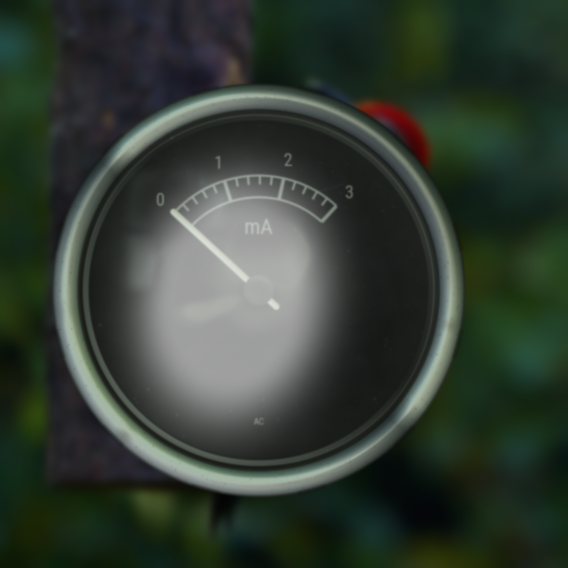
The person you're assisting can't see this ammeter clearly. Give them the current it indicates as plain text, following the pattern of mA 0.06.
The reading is mA 0
